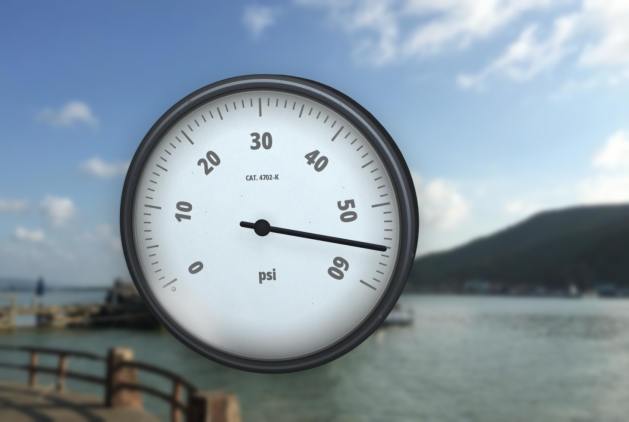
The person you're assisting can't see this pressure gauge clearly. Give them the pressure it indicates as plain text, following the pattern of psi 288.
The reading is psi 55
